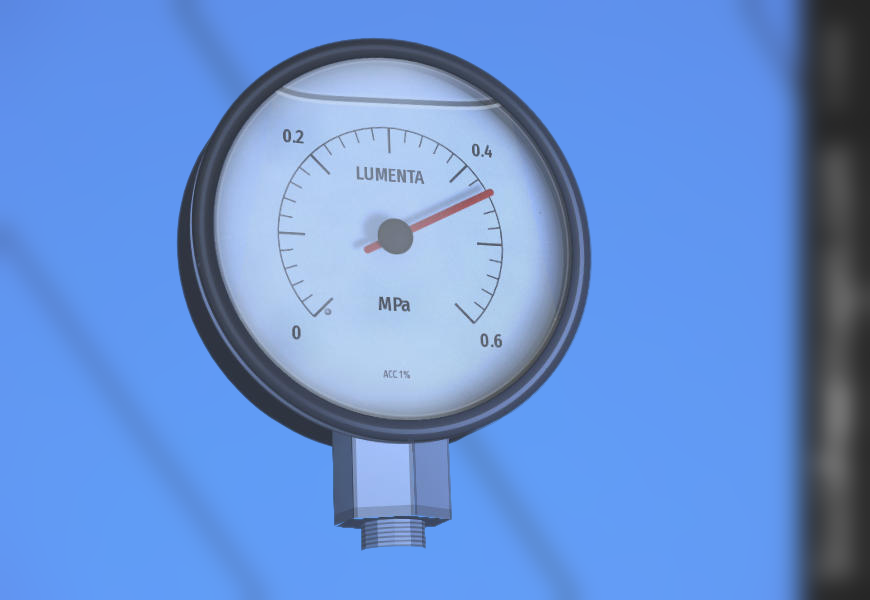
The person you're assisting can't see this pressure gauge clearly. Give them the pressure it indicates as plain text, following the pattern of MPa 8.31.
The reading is MPa 0.44
